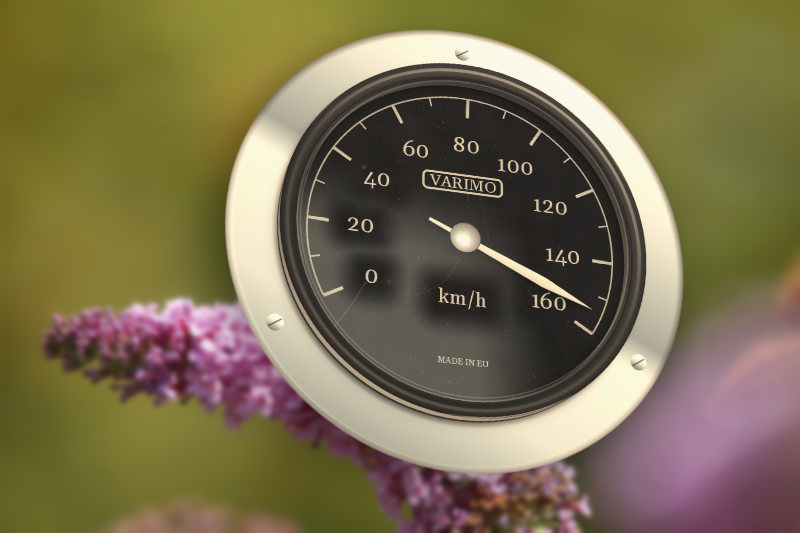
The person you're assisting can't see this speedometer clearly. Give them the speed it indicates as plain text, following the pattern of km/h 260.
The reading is km/h 155
